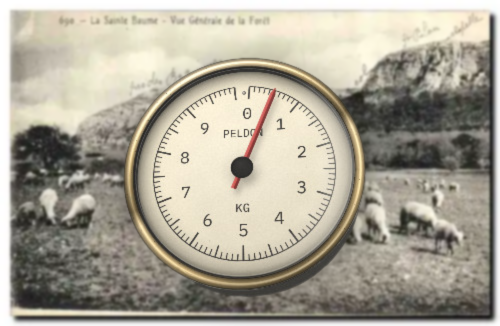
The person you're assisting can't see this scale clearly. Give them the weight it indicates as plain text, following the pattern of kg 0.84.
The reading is kg 0.5
